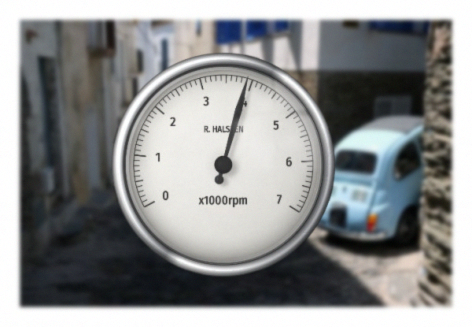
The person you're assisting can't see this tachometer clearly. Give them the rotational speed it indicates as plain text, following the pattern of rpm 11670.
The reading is rpm 3900
